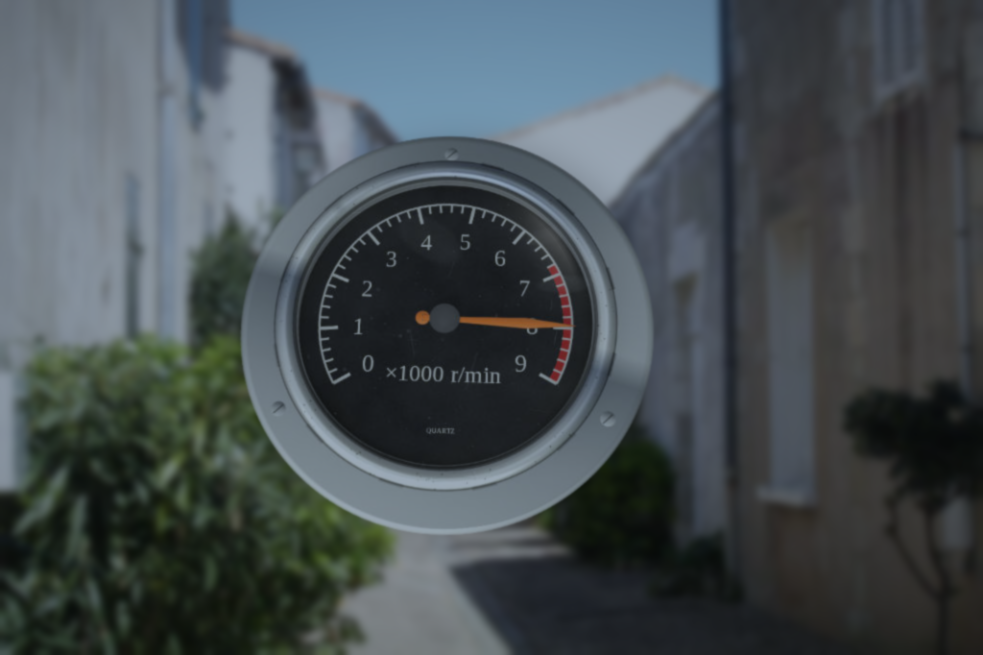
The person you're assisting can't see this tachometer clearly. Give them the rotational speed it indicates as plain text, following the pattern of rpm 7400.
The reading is rpm 8000
